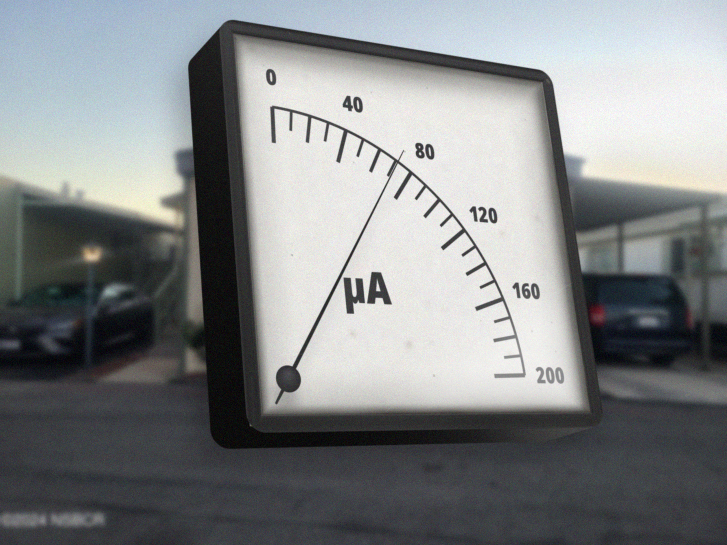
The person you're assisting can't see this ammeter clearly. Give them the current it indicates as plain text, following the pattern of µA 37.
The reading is µA 70
